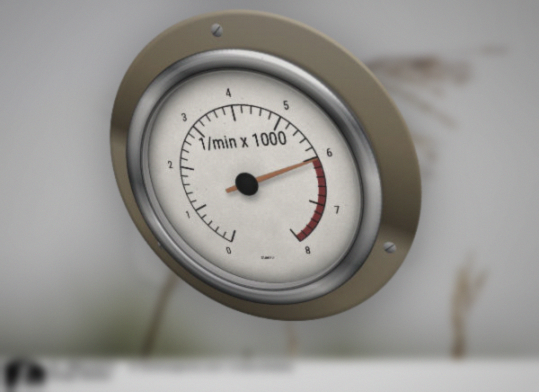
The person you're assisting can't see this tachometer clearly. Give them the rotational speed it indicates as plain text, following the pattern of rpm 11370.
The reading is rpm 6000
